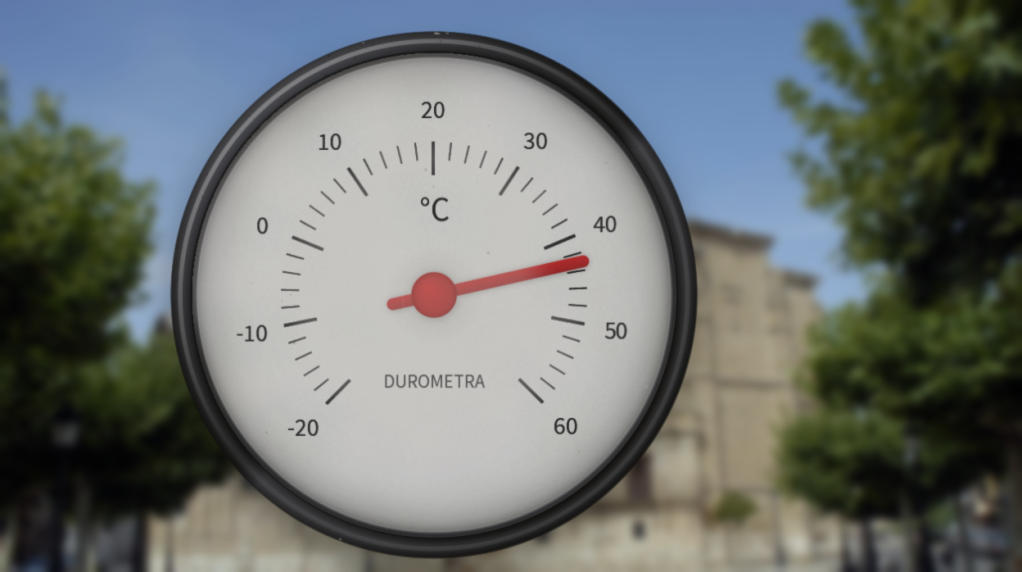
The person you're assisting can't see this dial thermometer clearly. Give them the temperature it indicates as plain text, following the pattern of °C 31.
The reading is °C 43
